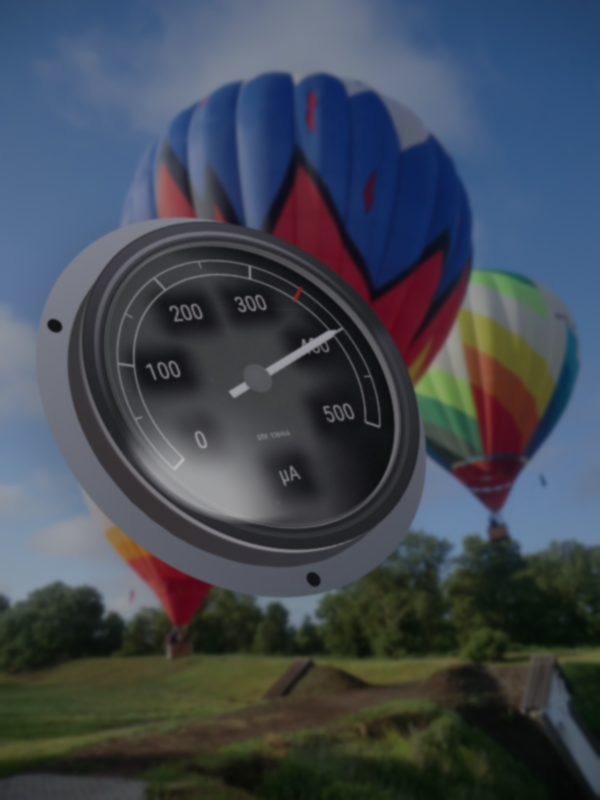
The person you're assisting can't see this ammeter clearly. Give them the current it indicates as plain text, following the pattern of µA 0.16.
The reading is µA 400
